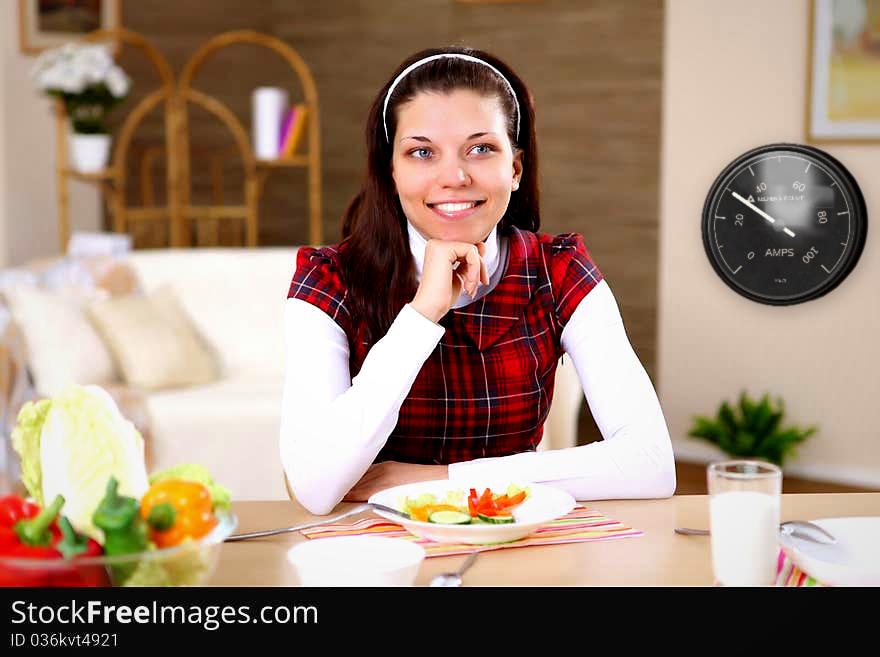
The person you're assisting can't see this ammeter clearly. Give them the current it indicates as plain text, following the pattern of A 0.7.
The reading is A 30
